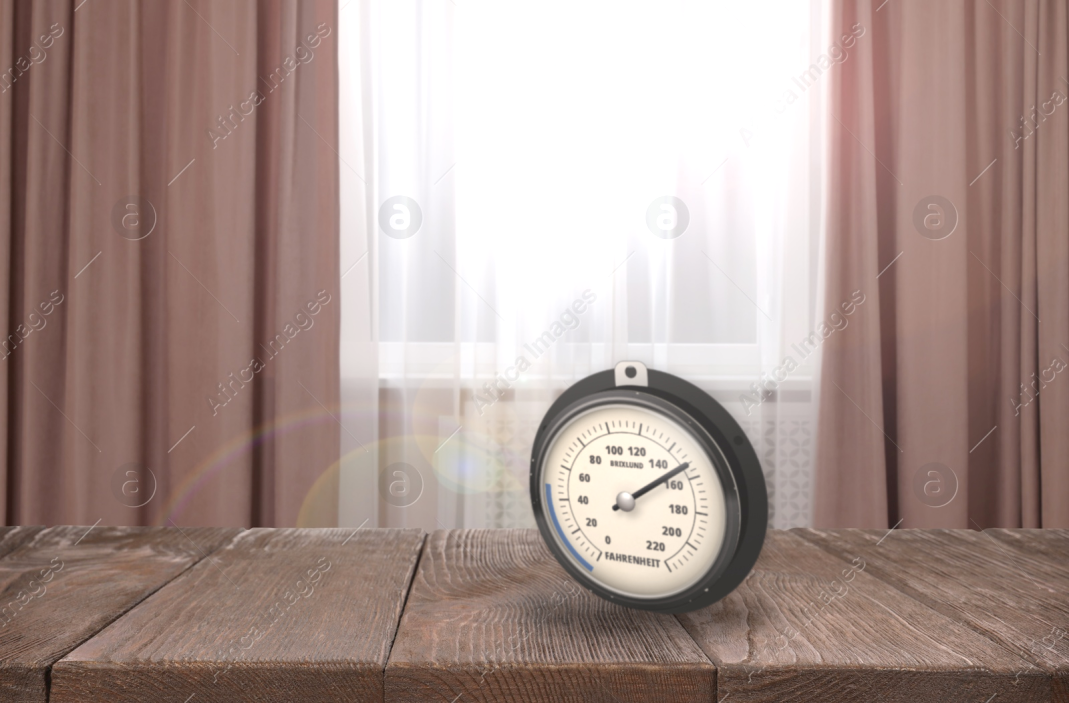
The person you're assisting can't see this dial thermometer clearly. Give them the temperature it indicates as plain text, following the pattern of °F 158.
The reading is °F 152
